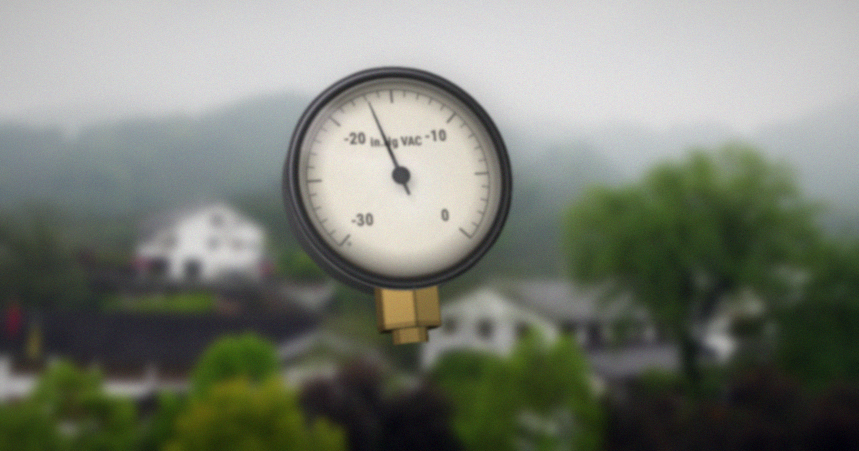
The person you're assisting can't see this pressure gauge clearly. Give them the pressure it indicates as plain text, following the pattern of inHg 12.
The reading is inHg -17
